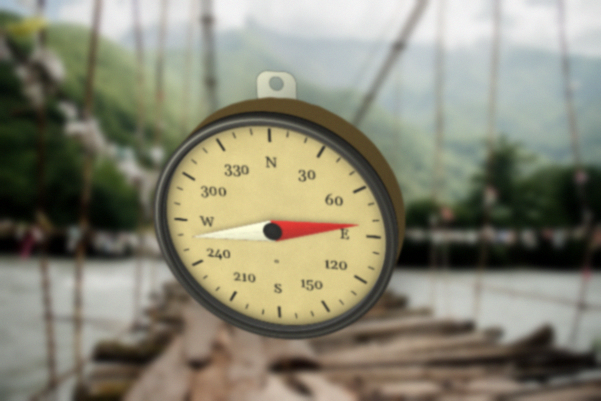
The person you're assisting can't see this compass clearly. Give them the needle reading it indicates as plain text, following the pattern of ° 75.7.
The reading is ° 80
